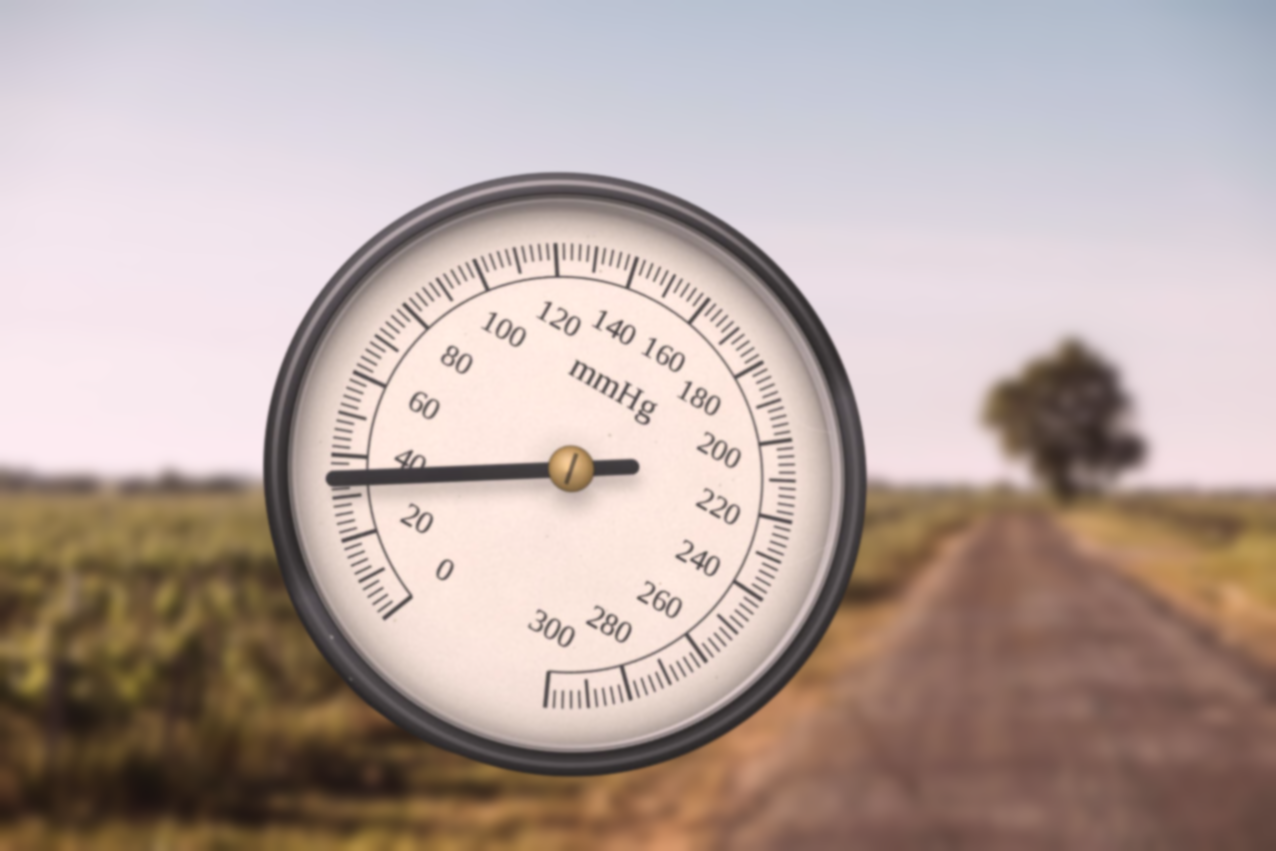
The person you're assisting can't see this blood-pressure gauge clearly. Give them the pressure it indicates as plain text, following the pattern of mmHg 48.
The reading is mmHg 34
